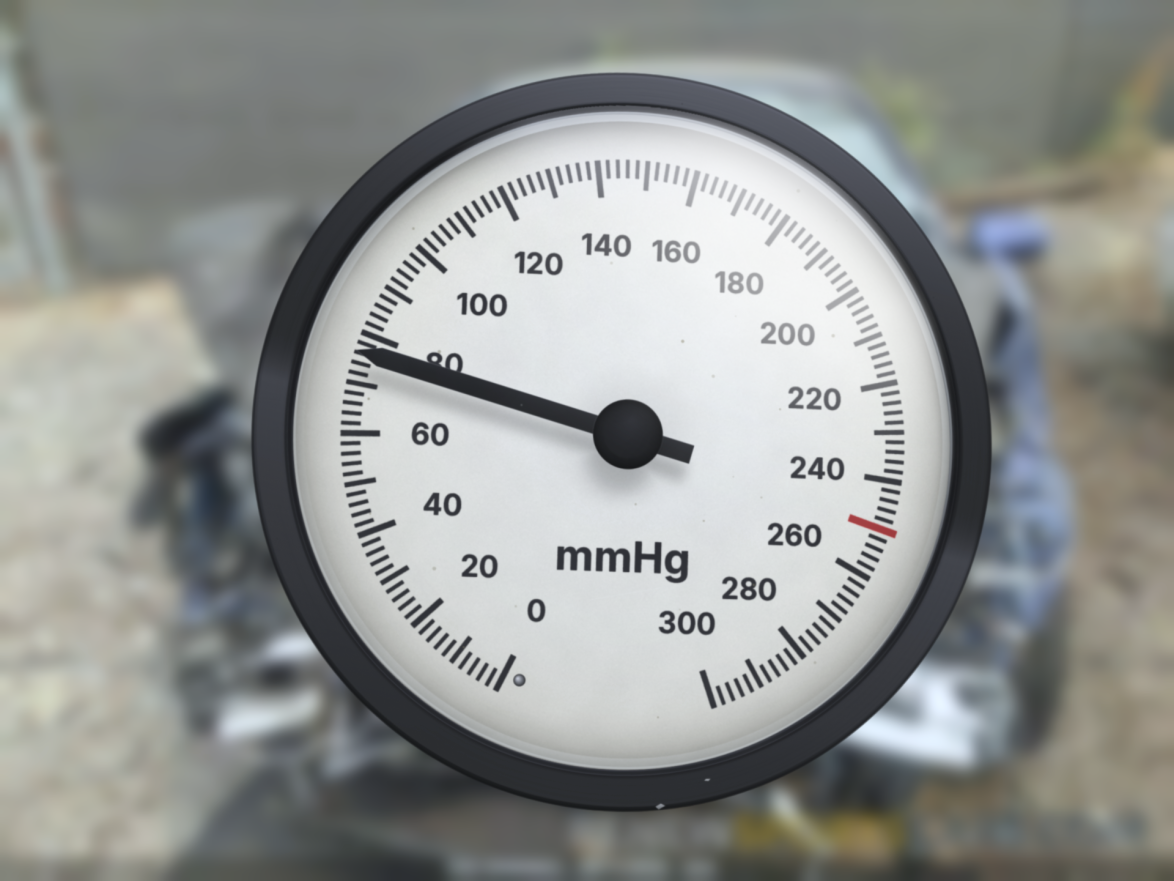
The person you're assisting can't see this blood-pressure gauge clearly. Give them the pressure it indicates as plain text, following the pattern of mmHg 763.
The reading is mmHg 76
